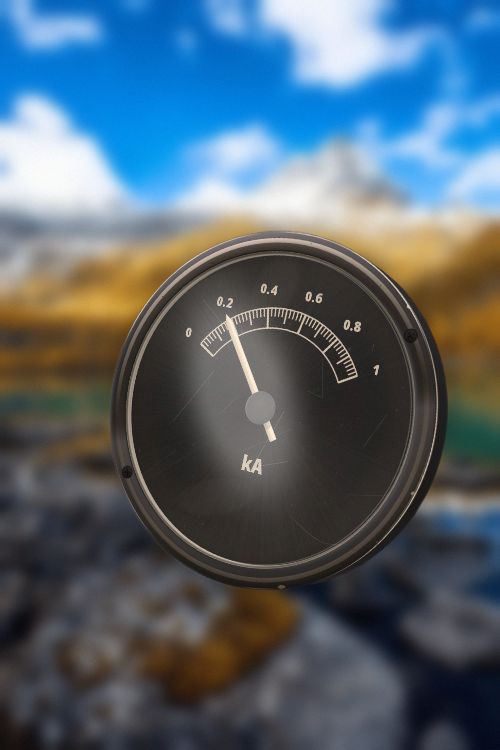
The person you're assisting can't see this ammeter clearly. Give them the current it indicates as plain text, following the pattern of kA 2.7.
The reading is kA 0.2
